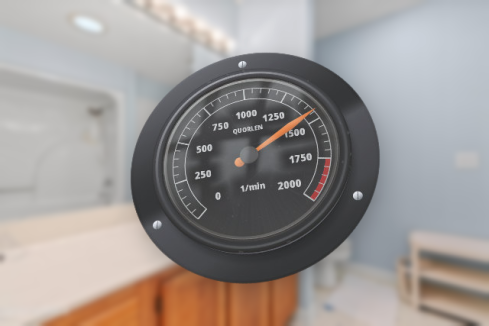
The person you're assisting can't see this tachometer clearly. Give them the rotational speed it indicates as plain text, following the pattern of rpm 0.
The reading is rpm 1450
